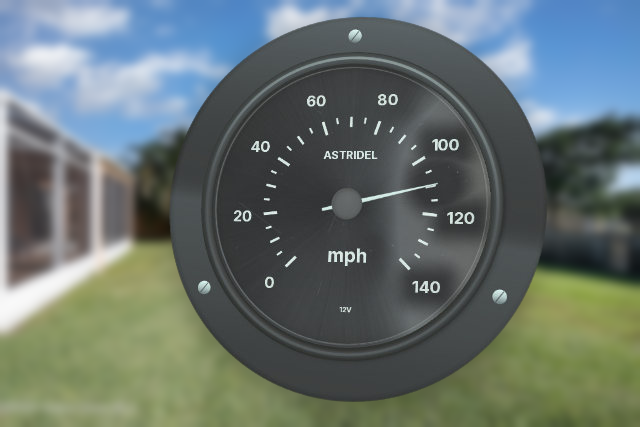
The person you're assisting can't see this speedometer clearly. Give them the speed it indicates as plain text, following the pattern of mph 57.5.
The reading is mph 110
